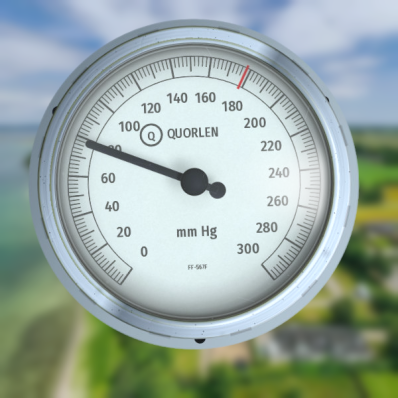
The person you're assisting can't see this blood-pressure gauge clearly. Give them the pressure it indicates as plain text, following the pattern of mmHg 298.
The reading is mmHg 78
